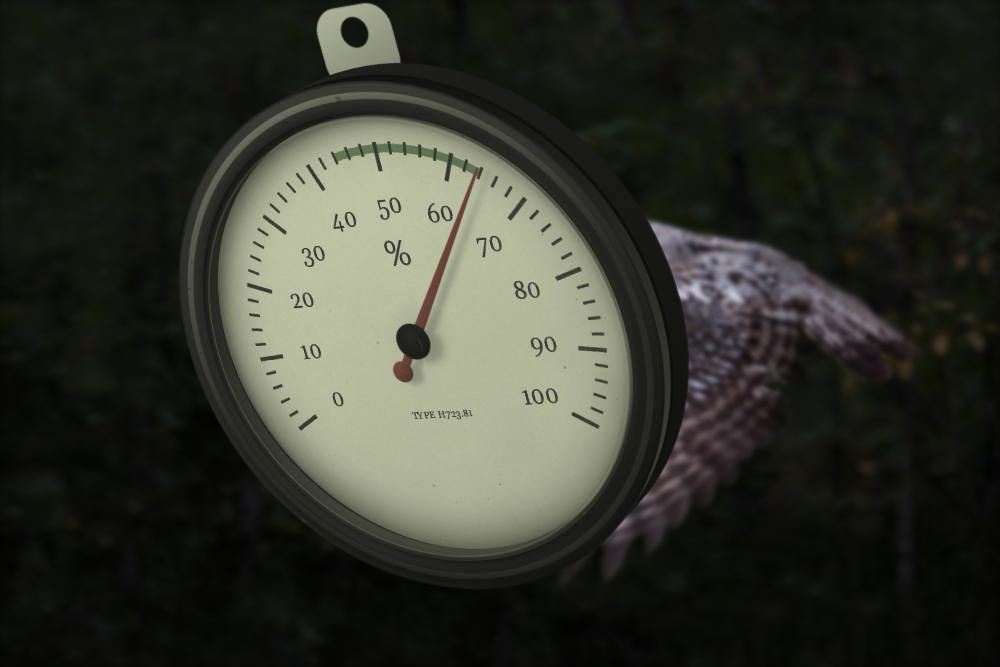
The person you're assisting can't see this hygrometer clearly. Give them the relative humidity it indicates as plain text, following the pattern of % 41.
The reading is % 64
